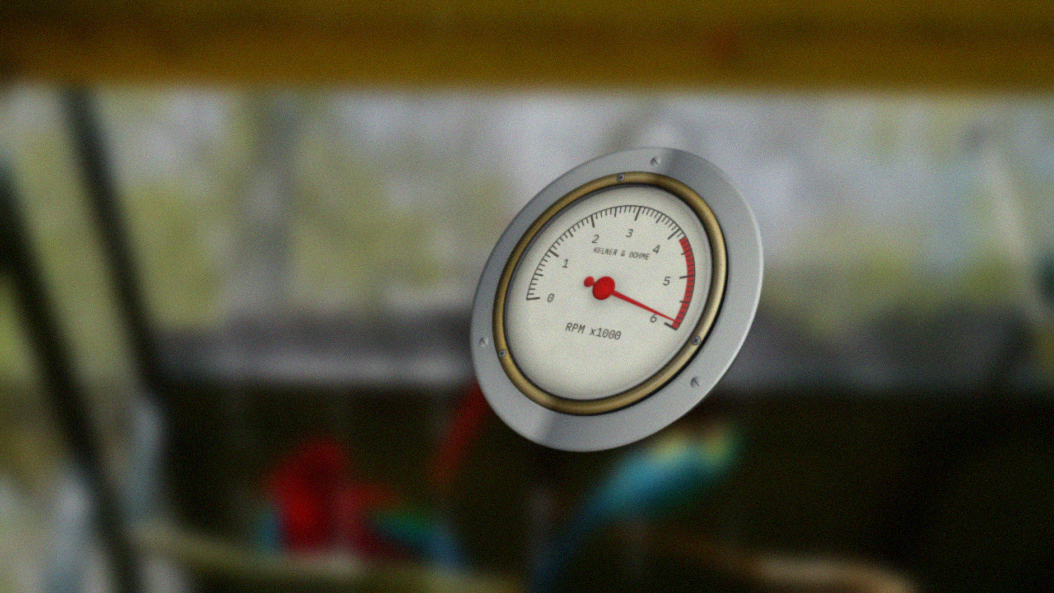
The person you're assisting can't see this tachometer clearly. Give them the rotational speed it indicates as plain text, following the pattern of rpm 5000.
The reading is rpm 5900
